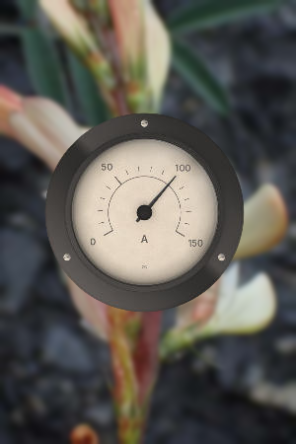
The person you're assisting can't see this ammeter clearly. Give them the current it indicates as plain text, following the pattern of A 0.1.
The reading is A 100
